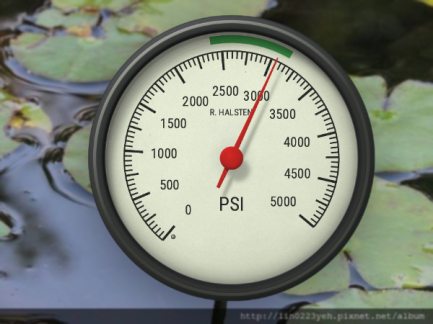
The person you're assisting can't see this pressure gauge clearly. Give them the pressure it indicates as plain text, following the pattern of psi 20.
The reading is psi 3050
